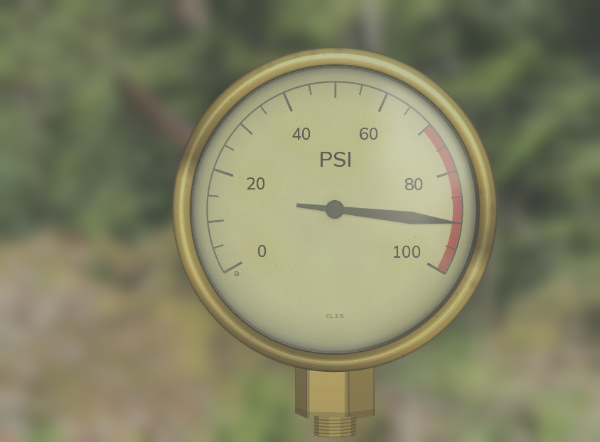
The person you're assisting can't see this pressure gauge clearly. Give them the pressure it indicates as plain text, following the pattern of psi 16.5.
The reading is psi 90
